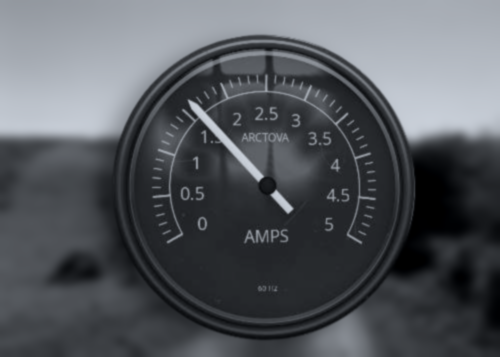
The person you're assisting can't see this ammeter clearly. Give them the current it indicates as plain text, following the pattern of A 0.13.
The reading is A 1.6
